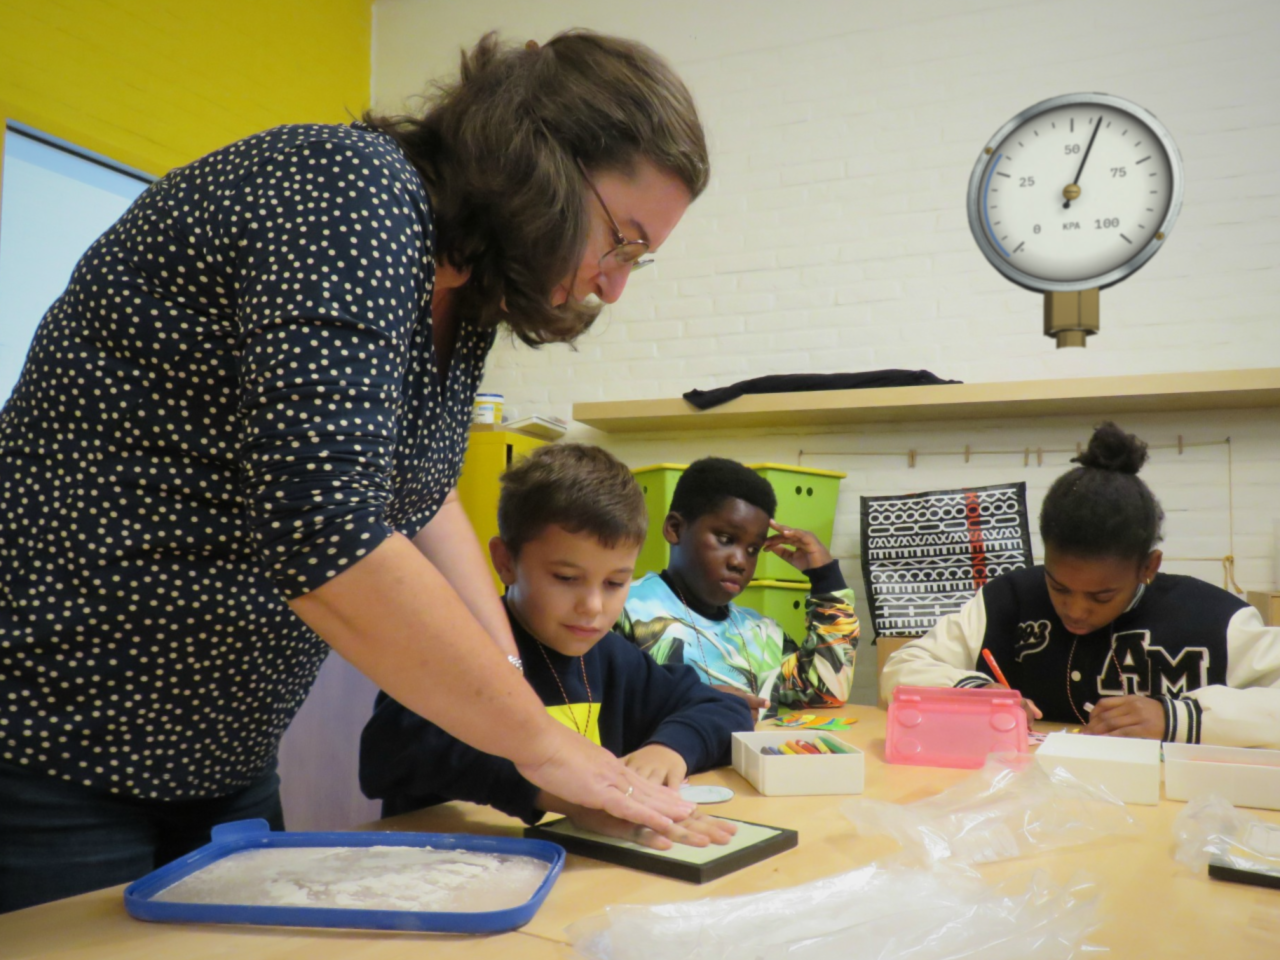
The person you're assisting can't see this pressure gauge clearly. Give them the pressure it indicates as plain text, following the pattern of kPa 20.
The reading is kPa 57.5
